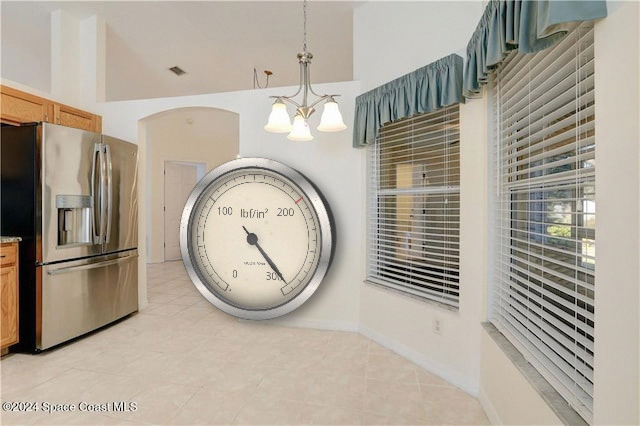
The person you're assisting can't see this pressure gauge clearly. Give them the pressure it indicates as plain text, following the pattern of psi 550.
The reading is psi 290
